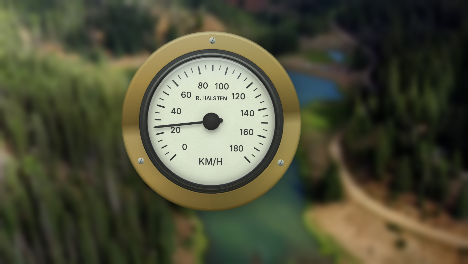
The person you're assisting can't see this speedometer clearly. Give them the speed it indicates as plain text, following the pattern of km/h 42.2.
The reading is km/h 25
